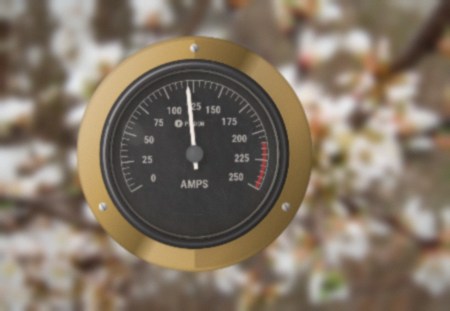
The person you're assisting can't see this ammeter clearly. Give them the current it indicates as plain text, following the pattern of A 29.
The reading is A 120
